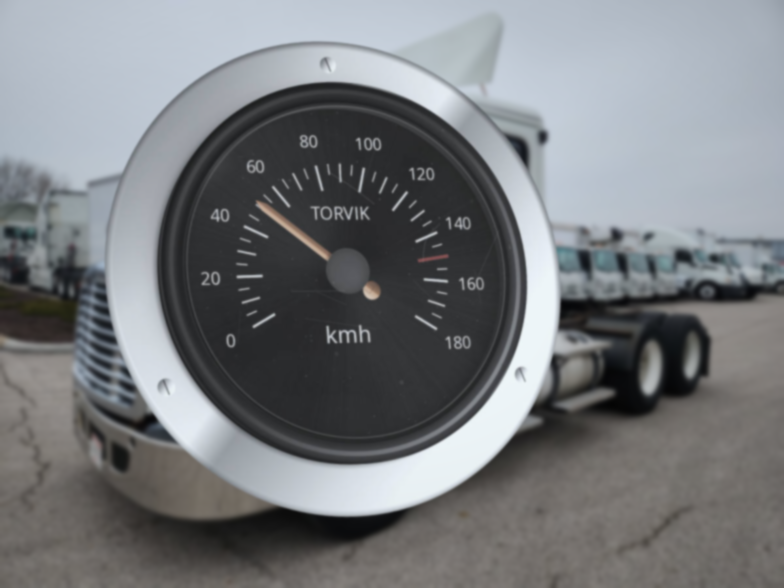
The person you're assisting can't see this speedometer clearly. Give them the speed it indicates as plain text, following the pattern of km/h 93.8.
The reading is km/h 50
